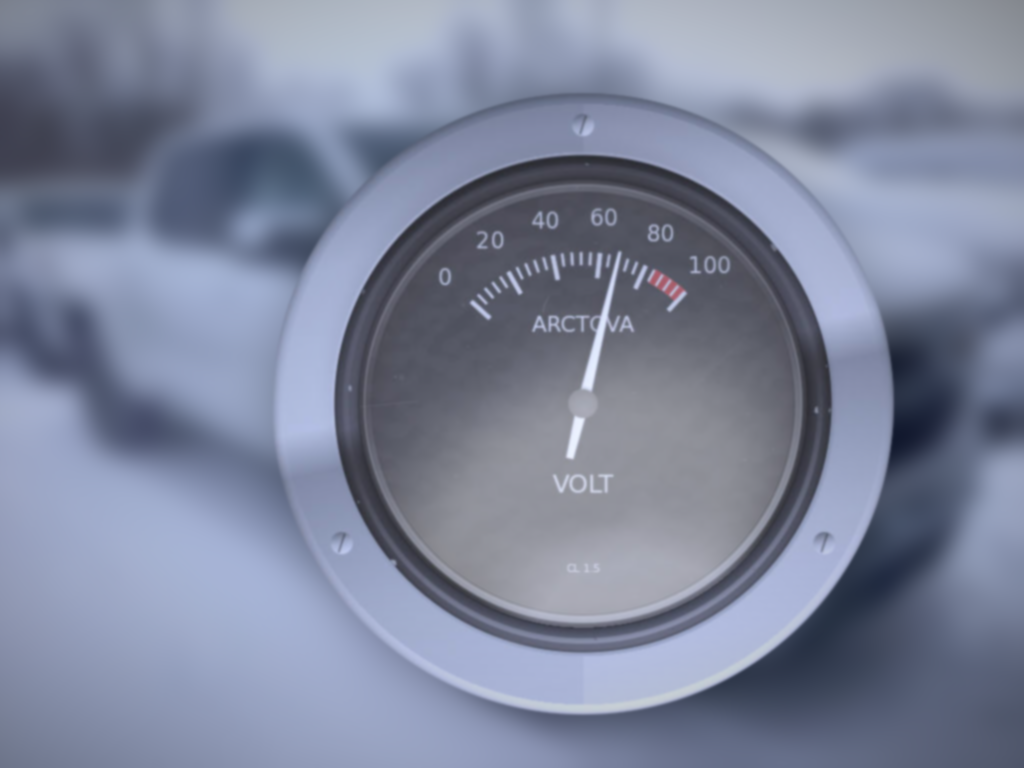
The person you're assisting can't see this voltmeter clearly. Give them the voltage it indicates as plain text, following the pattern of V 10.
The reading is V 68
